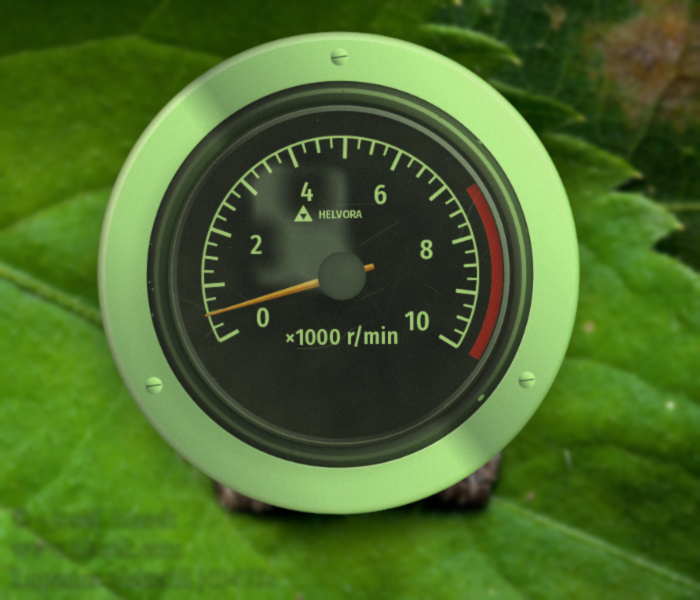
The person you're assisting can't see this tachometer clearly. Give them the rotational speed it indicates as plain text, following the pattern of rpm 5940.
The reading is rpm 500
